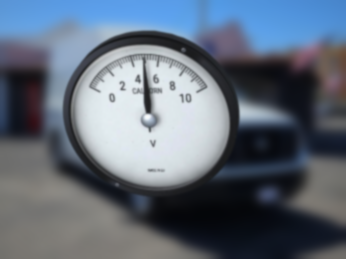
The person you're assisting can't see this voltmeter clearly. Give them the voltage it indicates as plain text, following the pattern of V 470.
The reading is V 5
